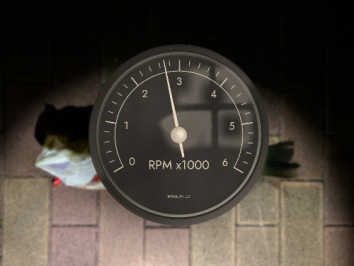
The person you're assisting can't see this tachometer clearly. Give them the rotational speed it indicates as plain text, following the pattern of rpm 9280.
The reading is rpm 2700
